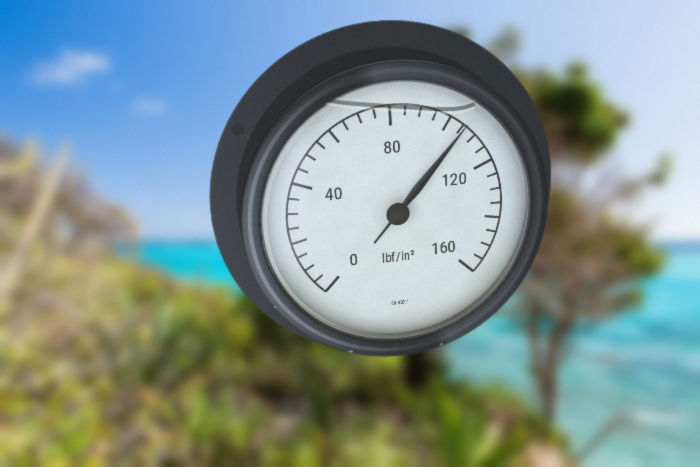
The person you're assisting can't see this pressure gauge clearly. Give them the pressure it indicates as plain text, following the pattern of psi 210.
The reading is psi 105
